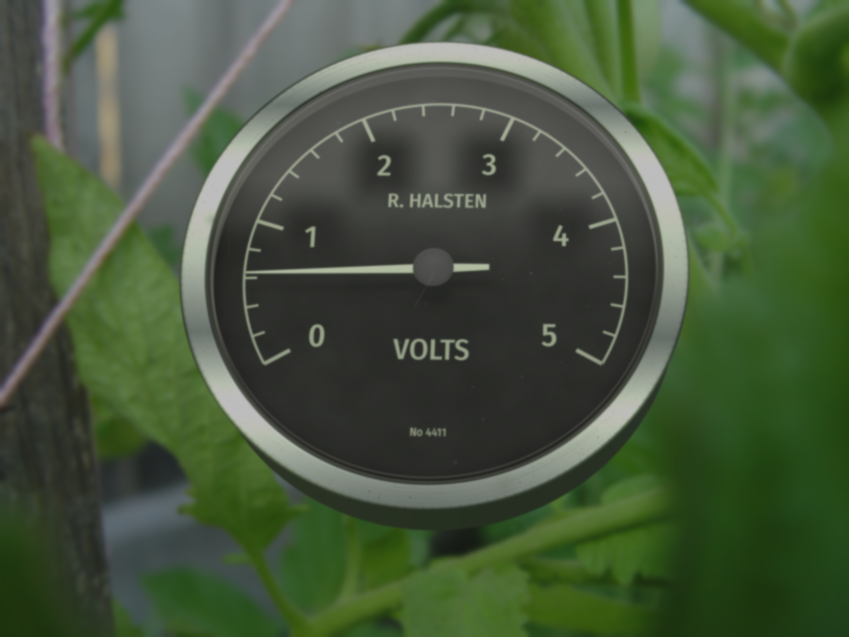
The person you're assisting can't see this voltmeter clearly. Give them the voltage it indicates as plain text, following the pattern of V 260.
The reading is V 0.6
